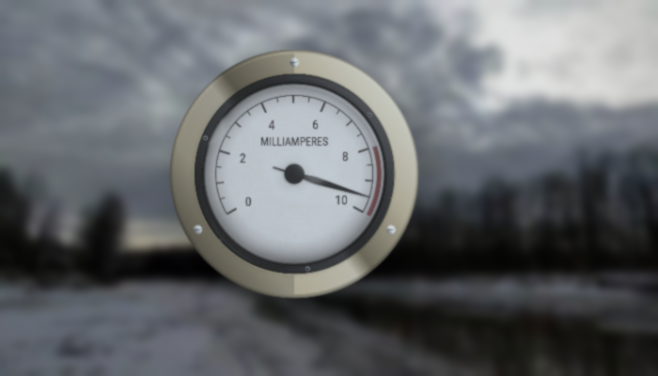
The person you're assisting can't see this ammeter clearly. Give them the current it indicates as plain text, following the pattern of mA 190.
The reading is mA 9.5
